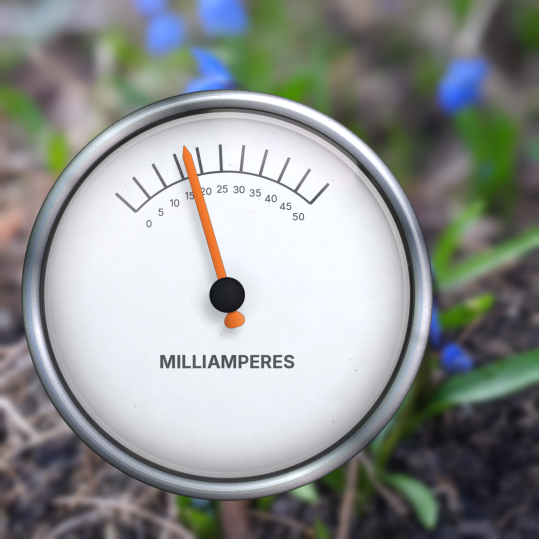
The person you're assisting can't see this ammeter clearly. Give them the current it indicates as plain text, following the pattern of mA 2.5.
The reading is mA 17.5
